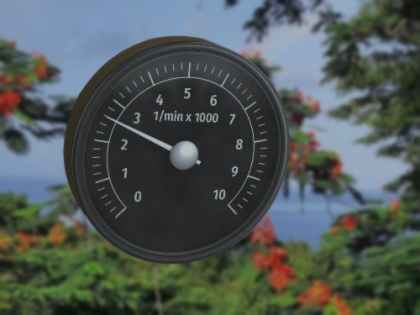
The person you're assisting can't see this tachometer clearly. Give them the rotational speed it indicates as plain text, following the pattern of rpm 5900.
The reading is rpm 2600
